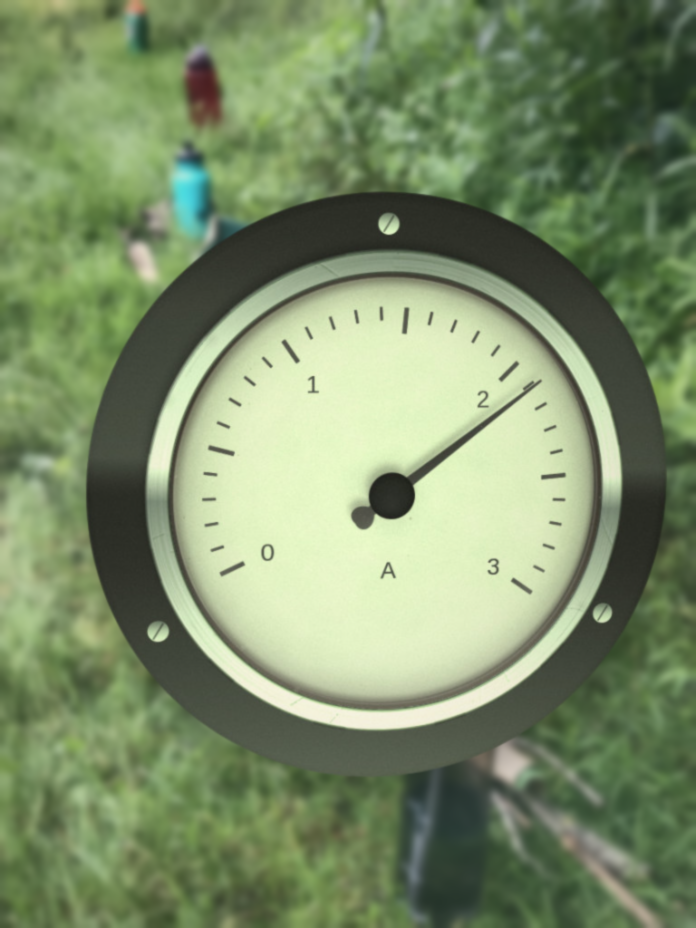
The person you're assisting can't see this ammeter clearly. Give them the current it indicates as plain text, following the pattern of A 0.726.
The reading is A 2.1
